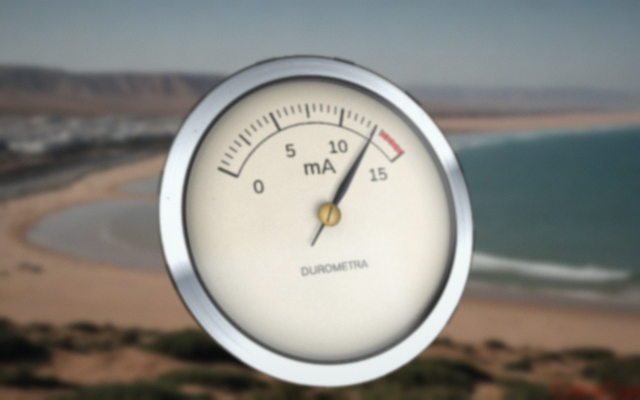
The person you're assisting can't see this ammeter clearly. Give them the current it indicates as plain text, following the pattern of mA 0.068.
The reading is mA 12.5
